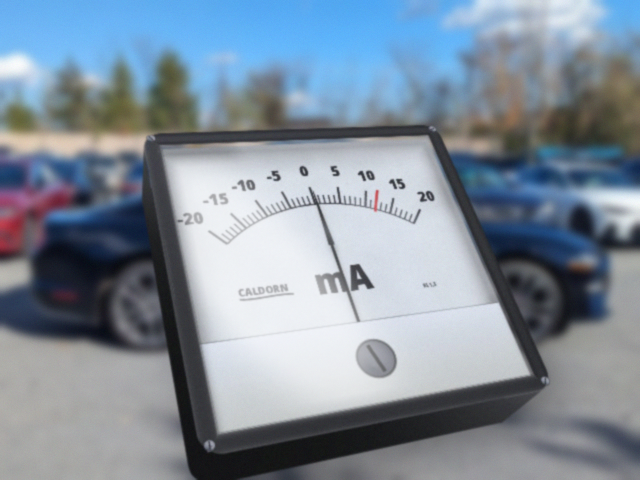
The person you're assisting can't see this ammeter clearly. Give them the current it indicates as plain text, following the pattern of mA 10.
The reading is mA 0
